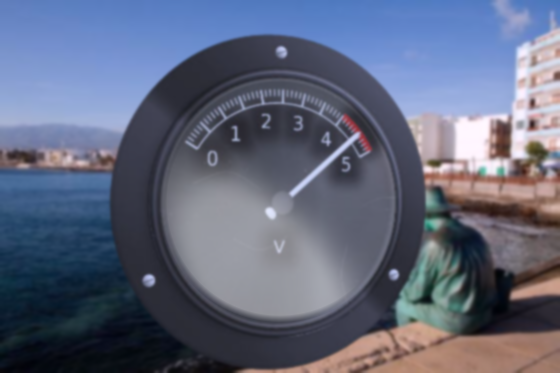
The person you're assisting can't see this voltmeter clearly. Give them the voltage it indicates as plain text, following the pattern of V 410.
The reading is V 4.5
